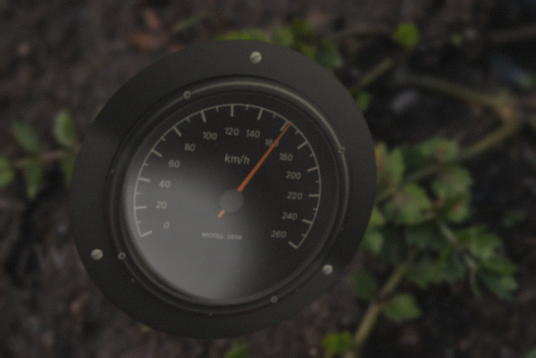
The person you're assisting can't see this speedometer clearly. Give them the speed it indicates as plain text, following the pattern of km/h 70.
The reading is km/h 160
